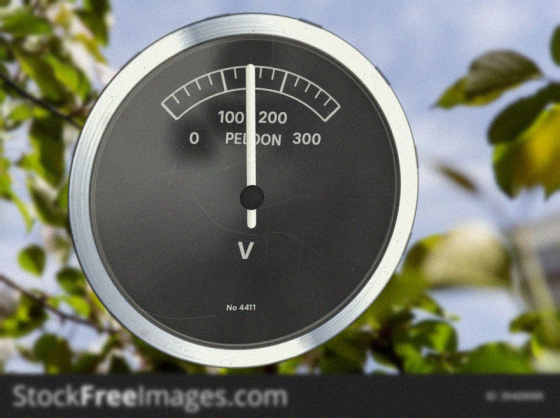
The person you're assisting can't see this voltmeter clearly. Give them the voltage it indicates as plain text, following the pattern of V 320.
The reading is V 140
